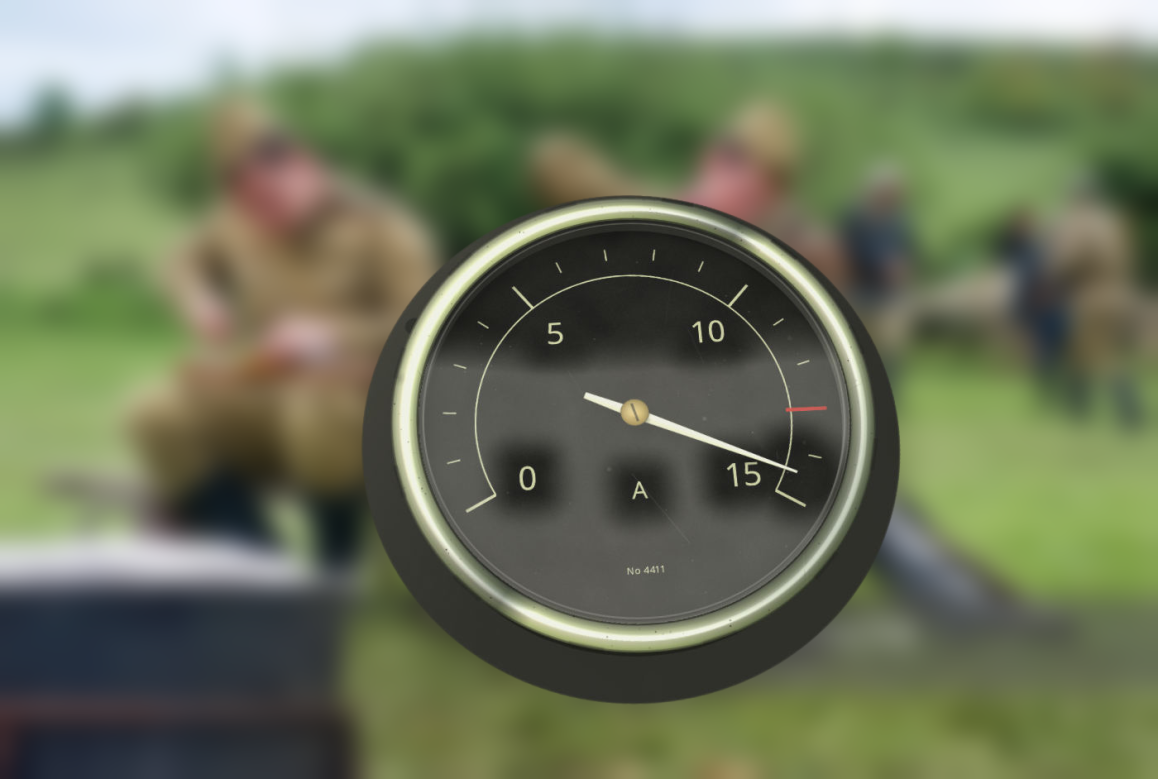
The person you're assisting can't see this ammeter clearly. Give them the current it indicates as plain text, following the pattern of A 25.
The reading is A 14.5
